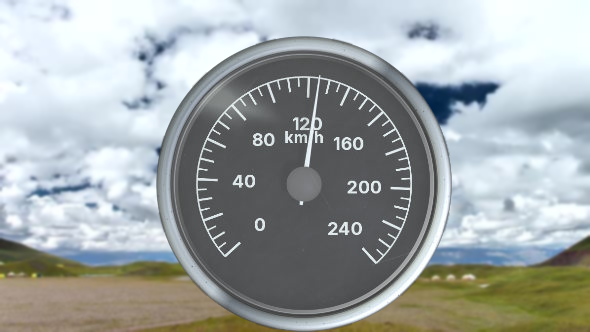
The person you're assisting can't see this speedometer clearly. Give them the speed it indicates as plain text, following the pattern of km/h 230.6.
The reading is km/h 125
